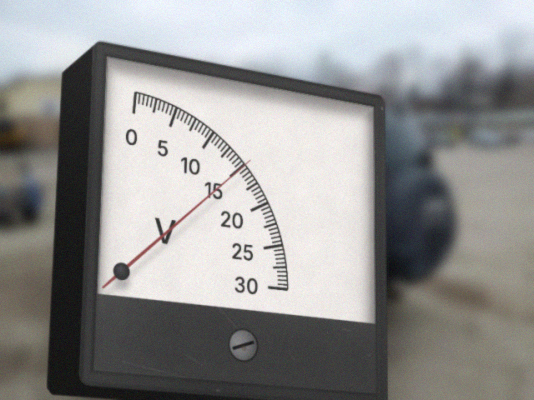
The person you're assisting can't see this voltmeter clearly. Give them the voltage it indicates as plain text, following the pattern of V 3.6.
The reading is V 15
